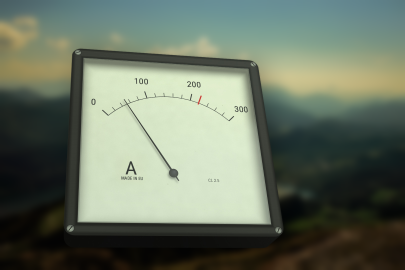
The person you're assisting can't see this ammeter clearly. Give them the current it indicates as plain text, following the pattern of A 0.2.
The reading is A 50
